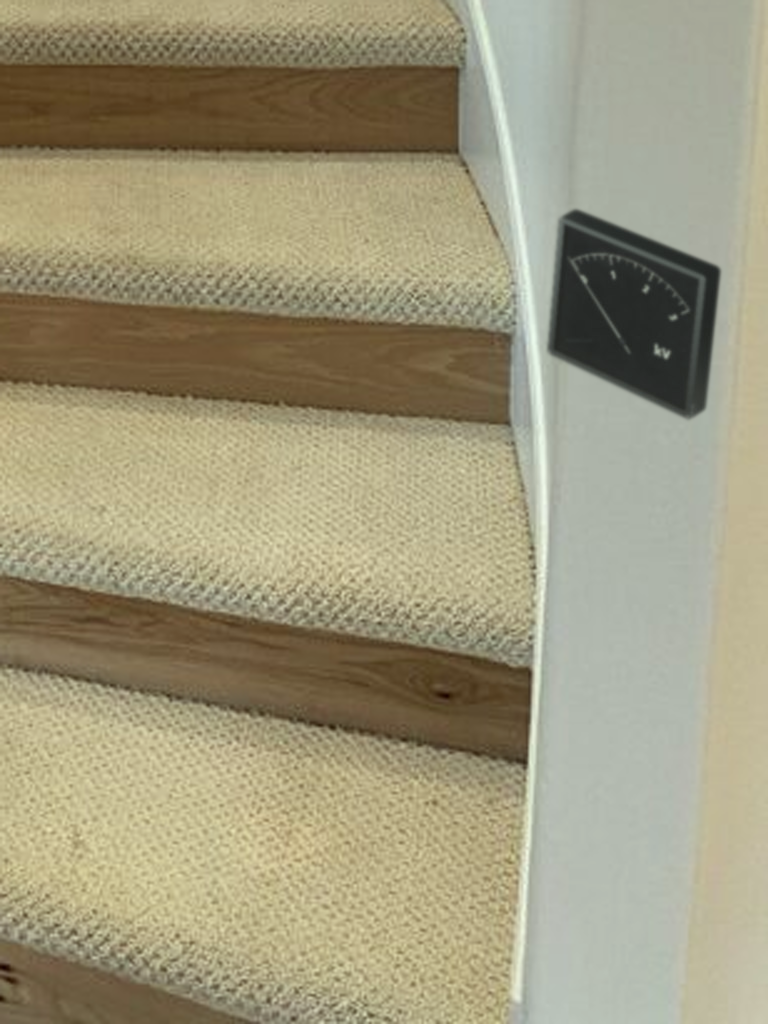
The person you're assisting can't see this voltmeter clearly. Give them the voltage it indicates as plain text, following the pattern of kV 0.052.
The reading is kV 0
